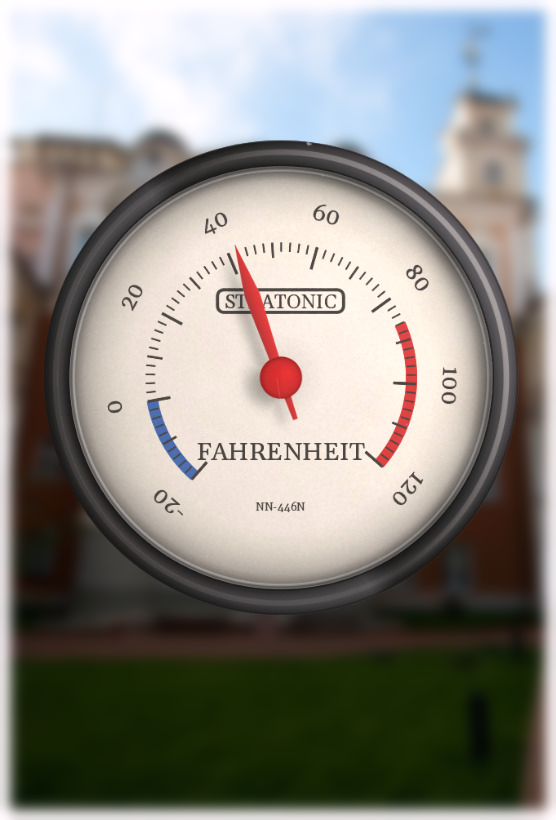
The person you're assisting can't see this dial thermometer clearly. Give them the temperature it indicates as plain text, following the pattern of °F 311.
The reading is °F 42
